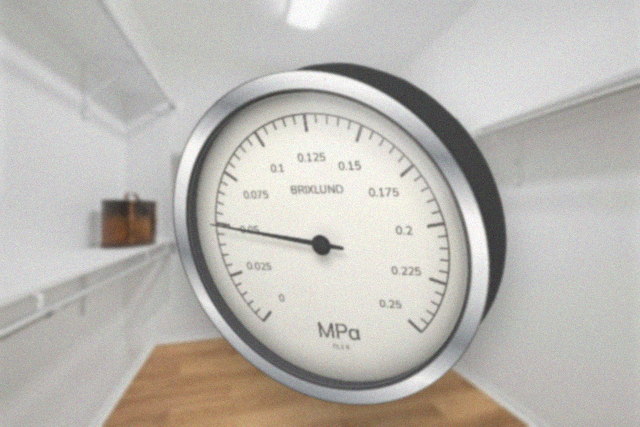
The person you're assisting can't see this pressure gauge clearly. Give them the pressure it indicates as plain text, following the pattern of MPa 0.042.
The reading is MPa 0.05
